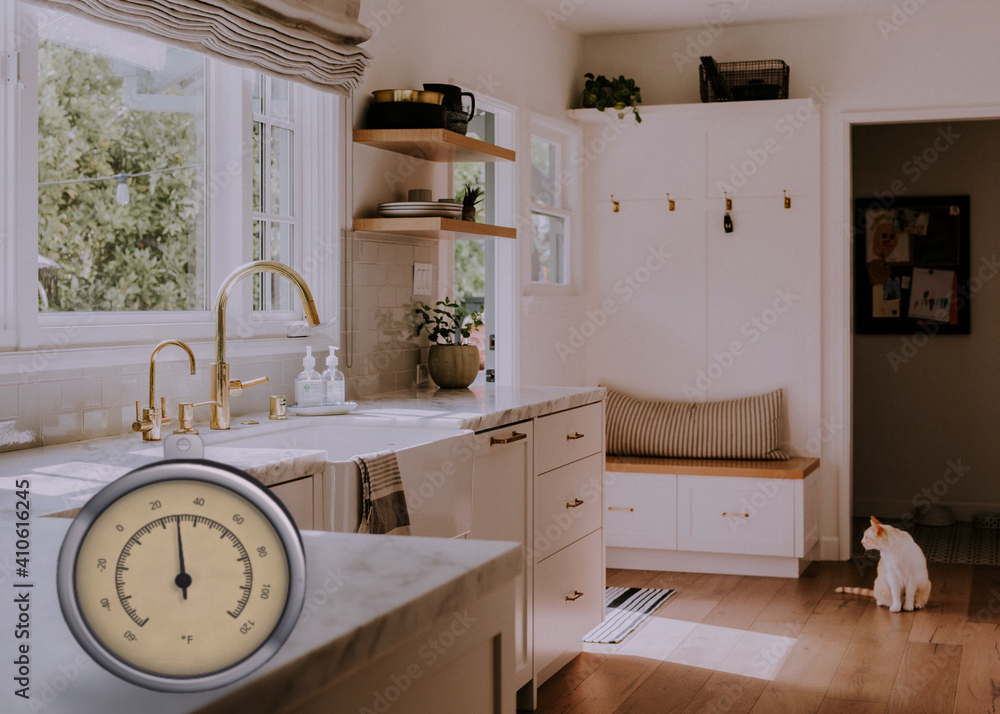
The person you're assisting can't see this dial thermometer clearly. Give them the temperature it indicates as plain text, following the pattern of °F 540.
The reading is °F 30
